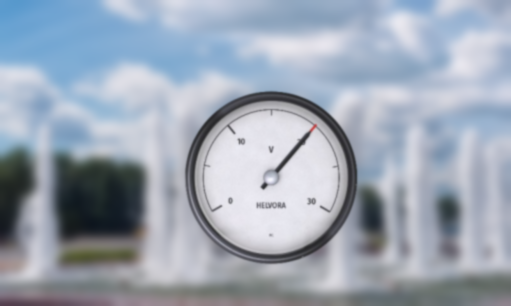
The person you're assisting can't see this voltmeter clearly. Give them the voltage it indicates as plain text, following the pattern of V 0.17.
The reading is V 20
